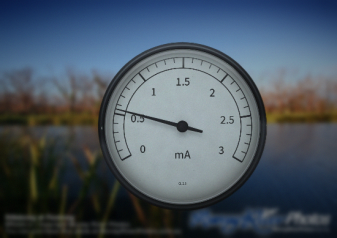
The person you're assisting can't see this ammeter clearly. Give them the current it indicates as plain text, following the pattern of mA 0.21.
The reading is mA 0.55
